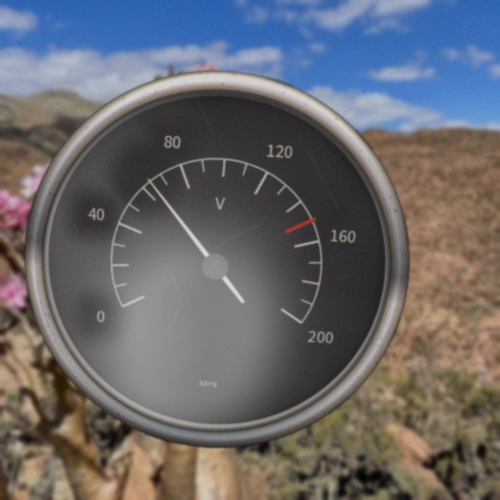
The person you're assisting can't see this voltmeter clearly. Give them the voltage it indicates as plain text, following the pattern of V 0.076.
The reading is V 65
